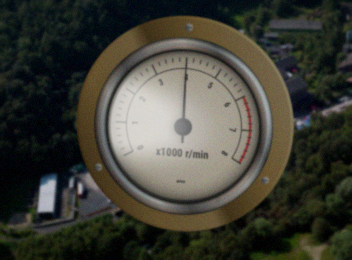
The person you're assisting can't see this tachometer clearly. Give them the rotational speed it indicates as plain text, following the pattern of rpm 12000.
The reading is rpm 4000
